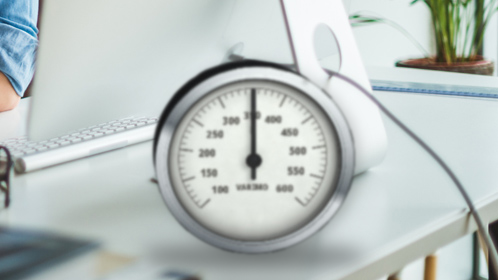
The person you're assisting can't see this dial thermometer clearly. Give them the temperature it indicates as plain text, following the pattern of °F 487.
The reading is °F 350
